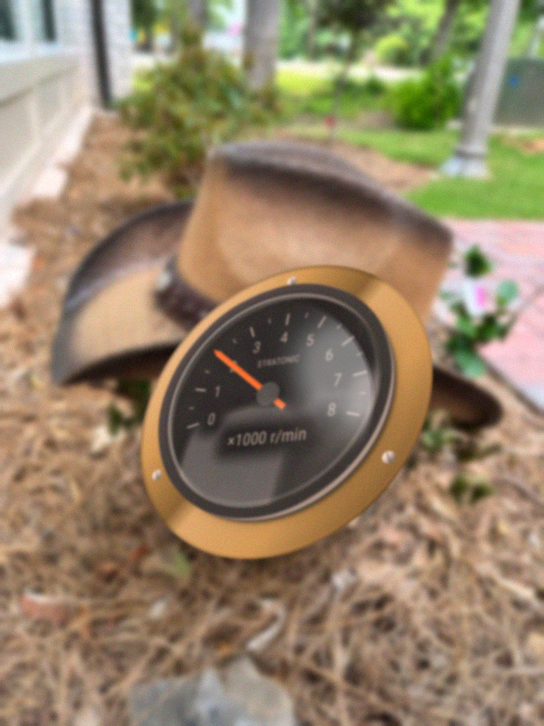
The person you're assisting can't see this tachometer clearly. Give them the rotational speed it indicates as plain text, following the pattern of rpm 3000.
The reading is rpm 2000
